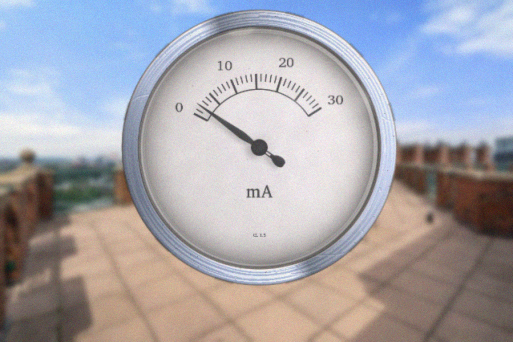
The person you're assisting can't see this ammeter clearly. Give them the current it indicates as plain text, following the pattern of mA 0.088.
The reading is mA 2
